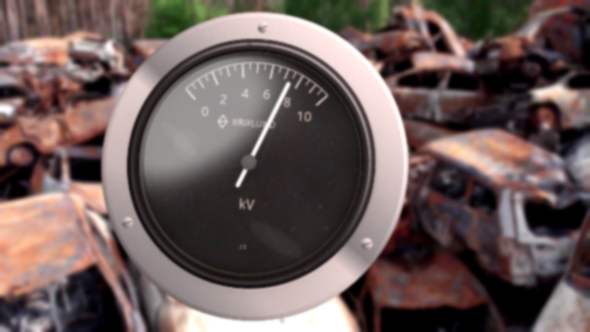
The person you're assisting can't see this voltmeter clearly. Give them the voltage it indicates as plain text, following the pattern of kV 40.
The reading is kV 7.5
